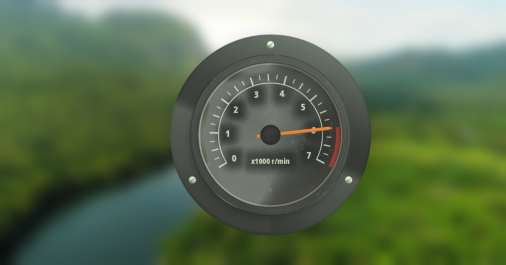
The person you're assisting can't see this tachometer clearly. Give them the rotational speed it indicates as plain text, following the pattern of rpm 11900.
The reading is rpm 6000
